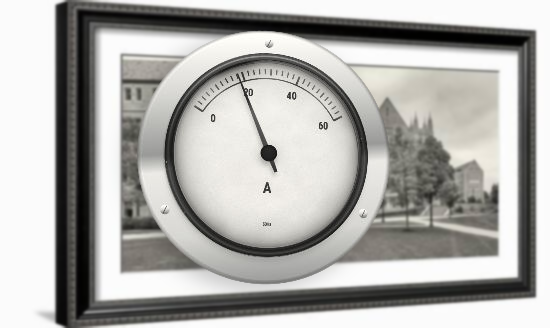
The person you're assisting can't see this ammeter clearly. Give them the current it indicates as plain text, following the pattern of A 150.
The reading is A 18
